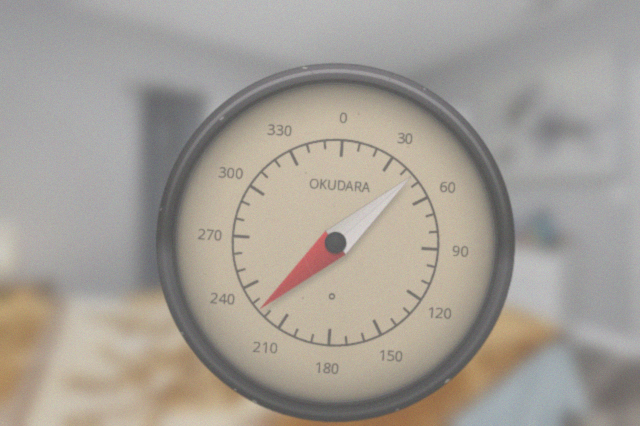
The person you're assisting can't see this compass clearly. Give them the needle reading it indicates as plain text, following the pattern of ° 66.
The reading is ° 225
